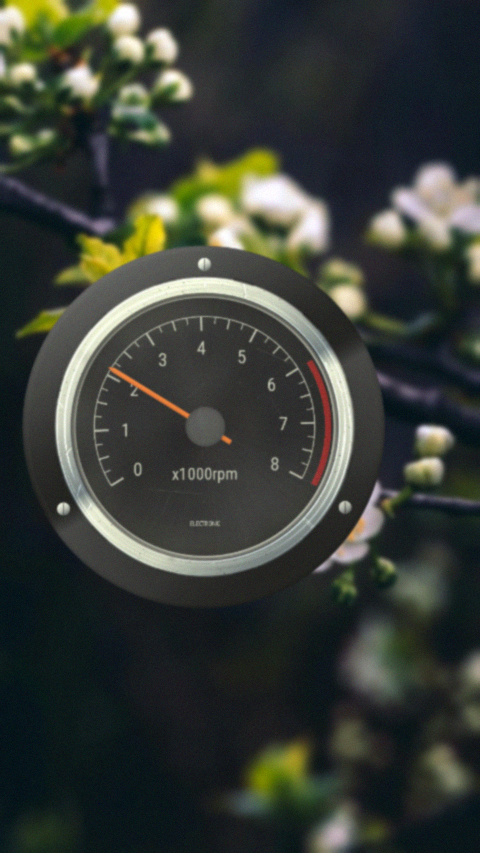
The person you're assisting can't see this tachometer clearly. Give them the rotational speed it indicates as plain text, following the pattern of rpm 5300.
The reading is rpm 2125
